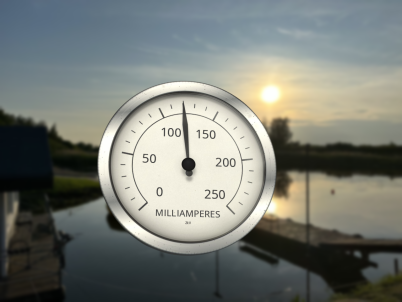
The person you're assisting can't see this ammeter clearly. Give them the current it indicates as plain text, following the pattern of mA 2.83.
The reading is mA 120
